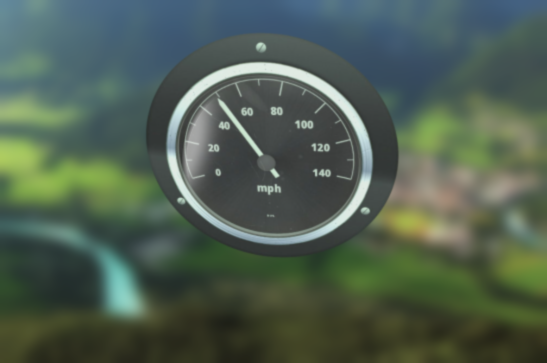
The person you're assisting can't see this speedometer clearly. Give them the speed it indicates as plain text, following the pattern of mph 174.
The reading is mph 50
